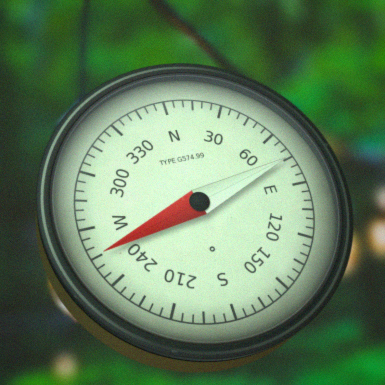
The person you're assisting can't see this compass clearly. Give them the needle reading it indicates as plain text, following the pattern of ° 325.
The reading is ° 255
